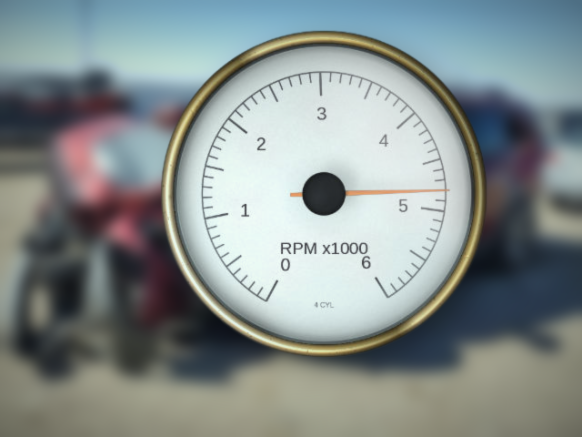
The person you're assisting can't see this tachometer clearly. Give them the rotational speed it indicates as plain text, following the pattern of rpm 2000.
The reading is rpm 4800
